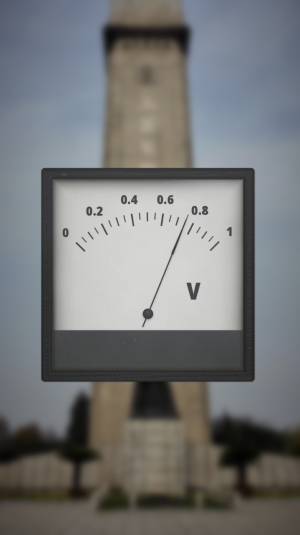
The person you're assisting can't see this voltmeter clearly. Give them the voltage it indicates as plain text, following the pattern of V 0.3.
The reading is V 0.75
